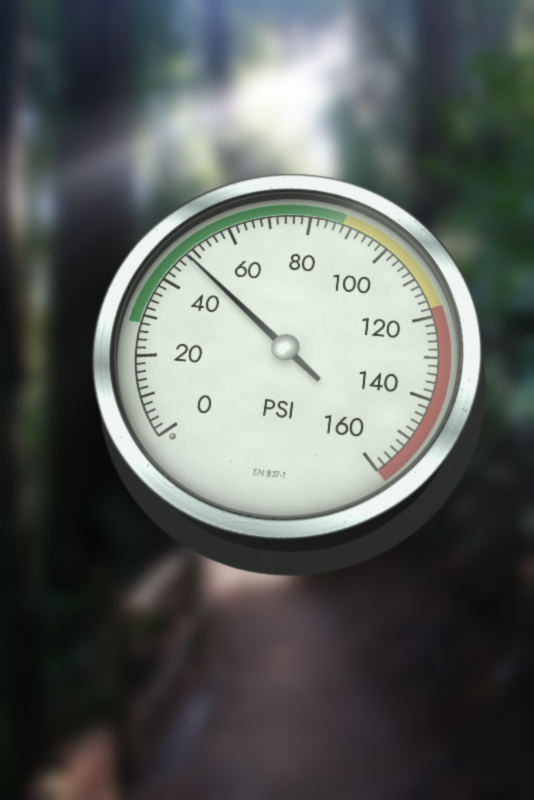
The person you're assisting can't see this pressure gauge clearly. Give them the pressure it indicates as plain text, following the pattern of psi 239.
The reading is psi 48
